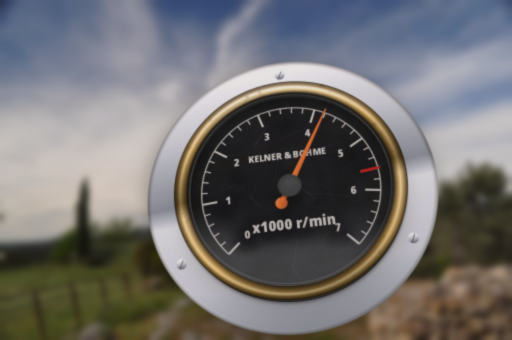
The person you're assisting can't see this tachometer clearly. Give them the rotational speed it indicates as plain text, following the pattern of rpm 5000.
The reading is rpm 4200
